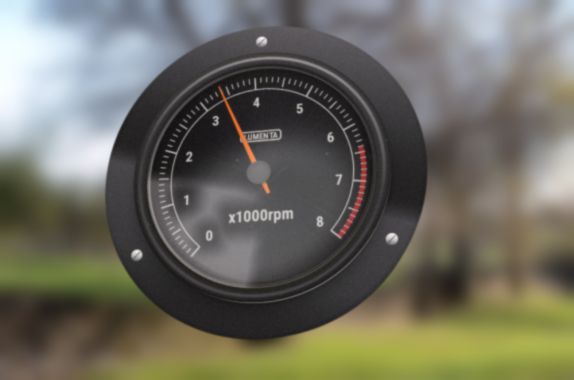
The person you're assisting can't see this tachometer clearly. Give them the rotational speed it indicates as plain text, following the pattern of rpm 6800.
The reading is rpm 3400
